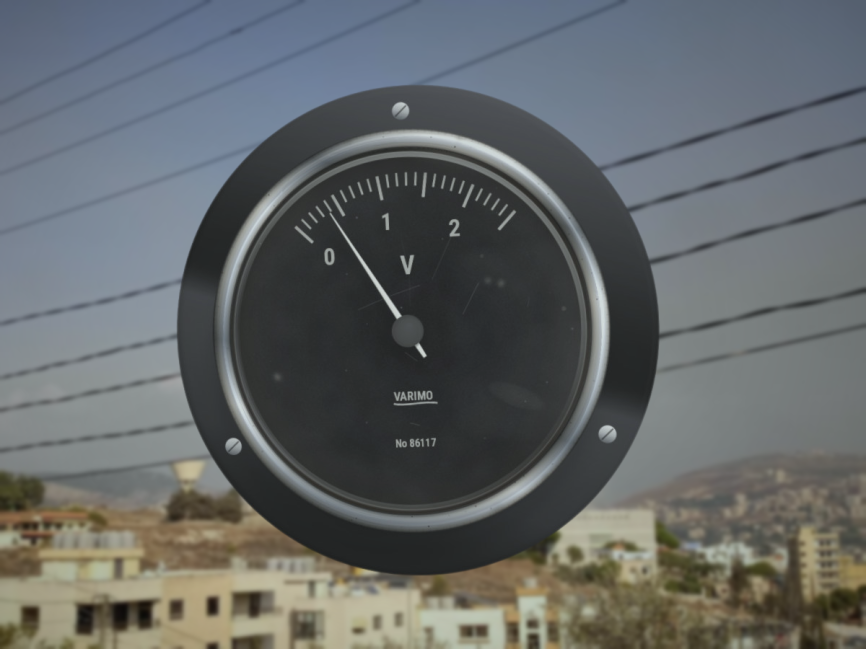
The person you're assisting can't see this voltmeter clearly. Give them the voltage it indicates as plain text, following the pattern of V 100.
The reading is V 0.4
